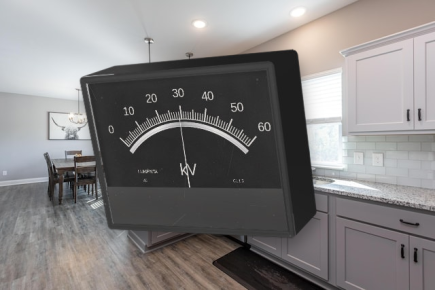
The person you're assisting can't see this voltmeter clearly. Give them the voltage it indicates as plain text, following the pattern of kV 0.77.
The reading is kV 30
